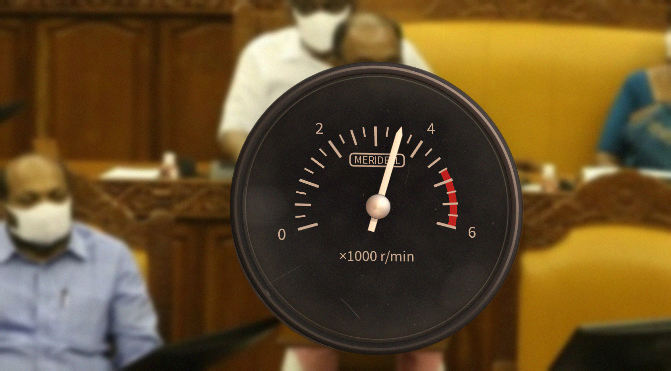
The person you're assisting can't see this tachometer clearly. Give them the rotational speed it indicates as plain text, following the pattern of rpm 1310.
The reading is rpm 3500
